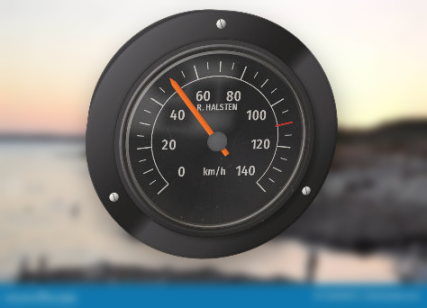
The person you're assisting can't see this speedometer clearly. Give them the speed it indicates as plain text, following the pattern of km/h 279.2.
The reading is km/h 50
